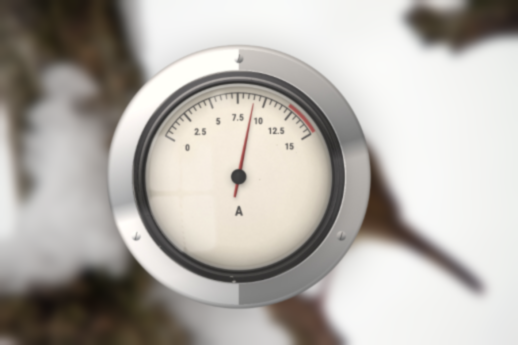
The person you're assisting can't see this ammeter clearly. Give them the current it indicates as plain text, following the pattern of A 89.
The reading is A 9
